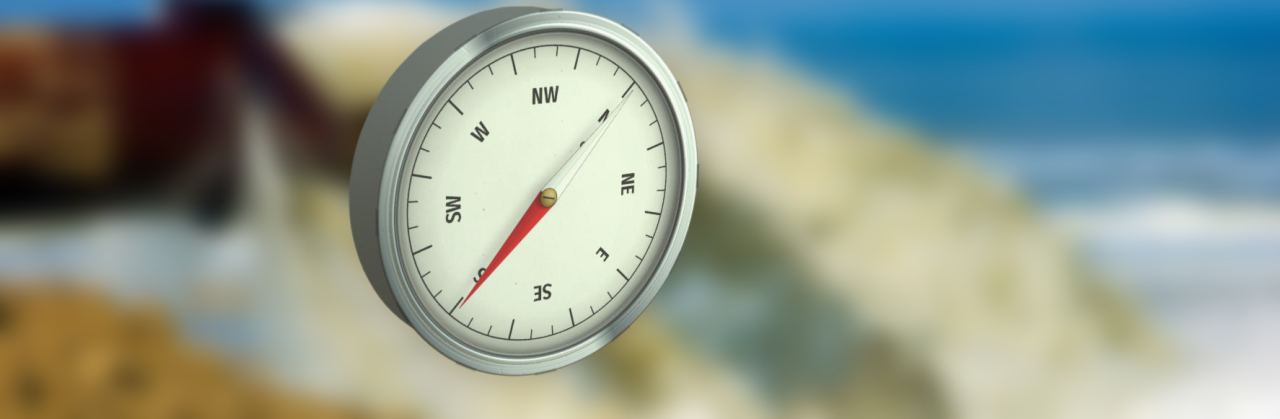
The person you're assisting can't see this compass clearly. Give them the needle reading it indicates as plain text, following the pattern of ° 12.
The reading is ° 180
